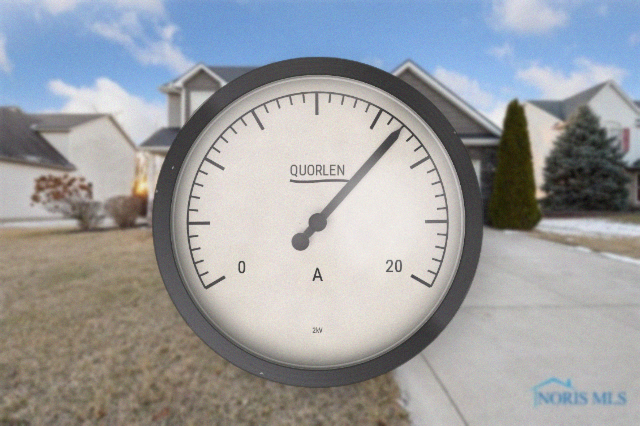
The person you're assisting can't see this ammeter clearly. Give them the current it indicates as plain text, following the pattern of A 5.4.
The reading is A 13.5
